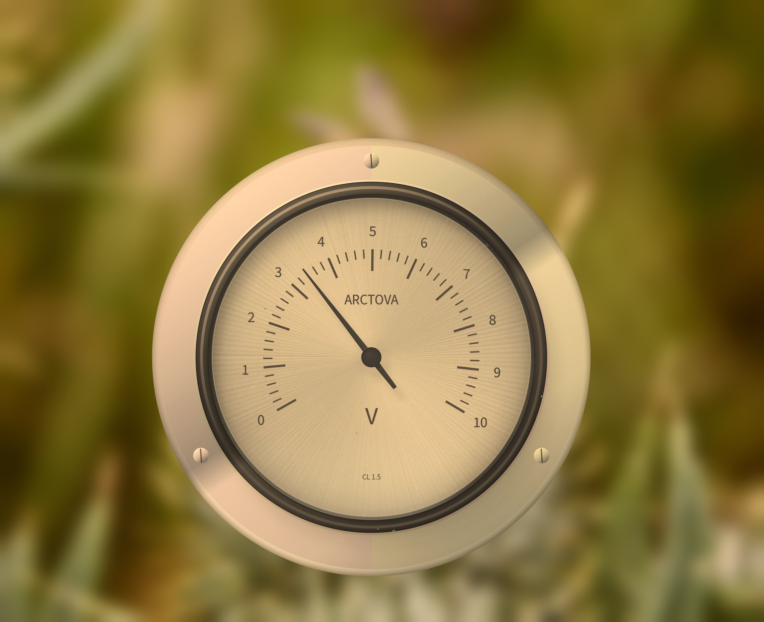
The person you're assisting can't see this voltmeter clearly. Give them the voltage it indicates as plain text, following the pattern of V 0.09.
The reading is V 3.4
